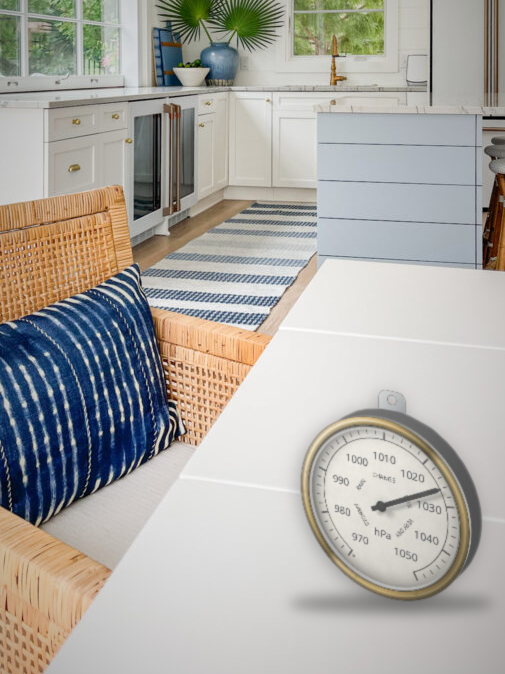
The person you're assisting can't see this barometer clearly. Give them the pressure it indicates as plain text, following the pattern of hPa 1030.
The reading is hPa 1026
